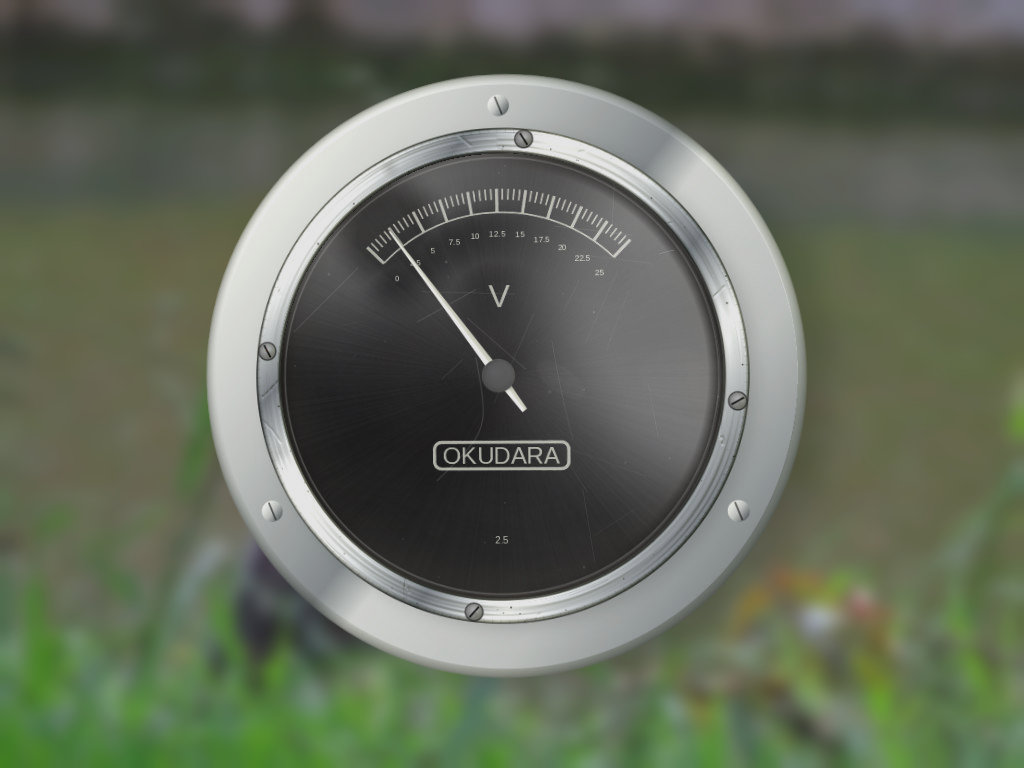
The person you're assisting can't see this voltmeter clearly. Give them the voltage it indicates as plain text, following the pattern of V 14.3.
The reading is V 2.5
